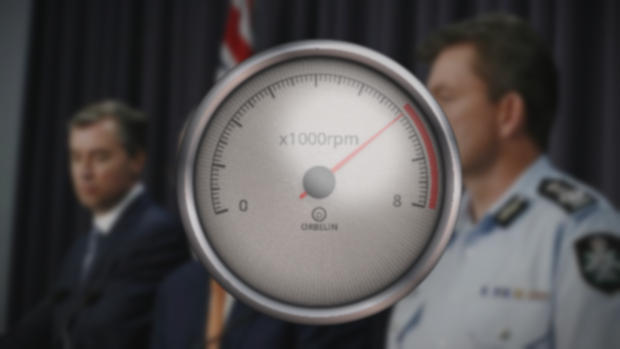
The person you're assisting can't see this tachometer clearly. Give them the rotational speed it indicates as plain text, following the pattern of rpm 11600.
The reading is rpm 6000
